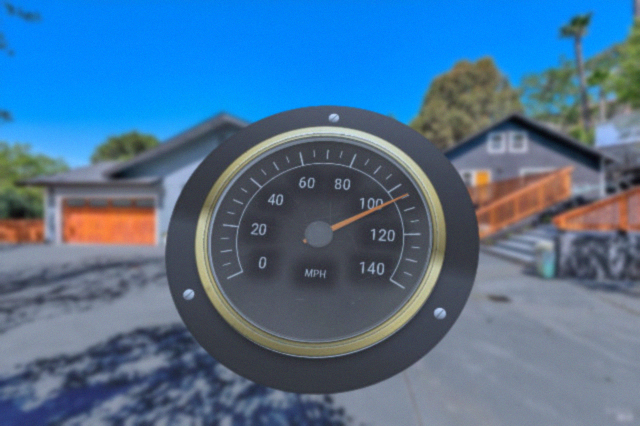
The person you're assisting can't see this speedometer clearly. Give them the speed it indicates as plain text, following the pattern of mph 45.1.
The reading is mph 105
